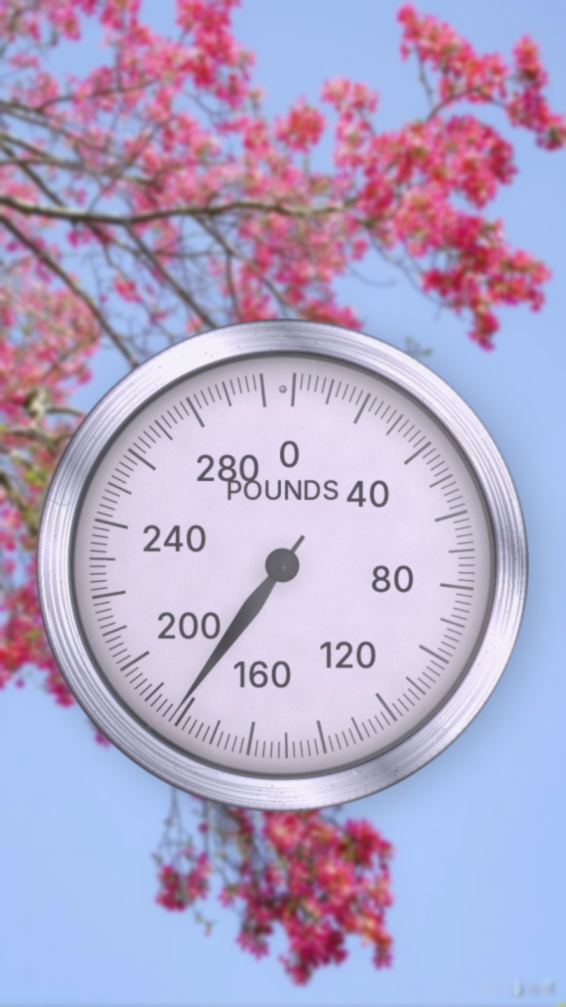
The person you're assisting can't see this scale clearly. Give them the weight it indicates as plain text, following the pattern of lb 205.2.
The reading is lb 182
